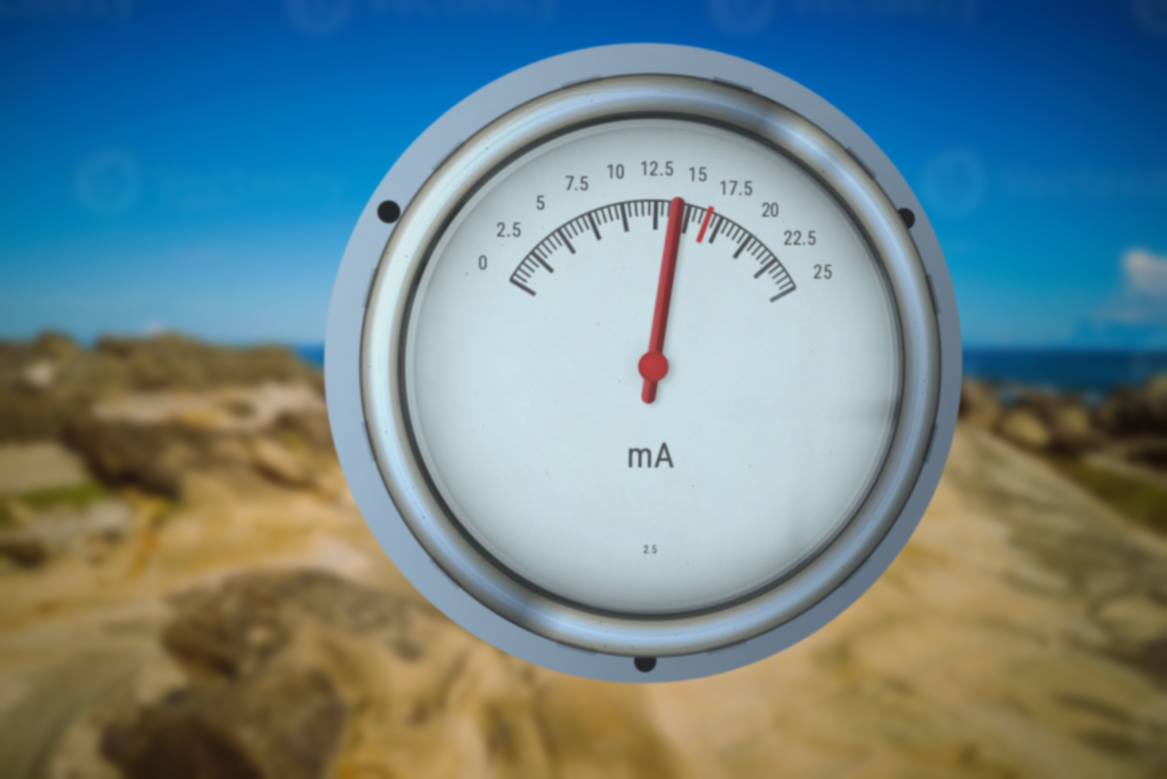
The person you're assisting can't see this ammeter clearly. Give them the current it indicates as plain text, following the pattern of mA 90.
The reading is mA 14
